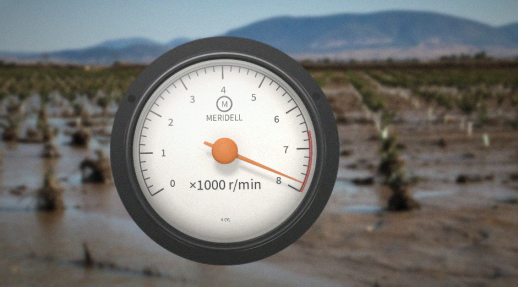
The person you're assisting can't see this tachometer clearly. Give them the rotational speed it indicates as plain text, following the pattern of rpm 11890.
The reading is rpm 7800
